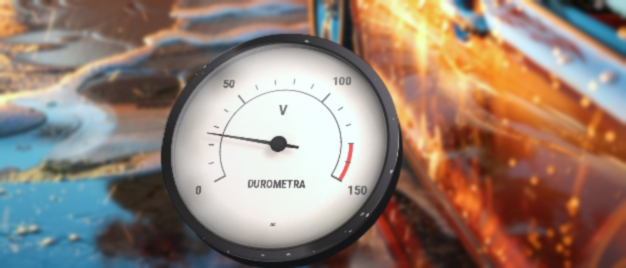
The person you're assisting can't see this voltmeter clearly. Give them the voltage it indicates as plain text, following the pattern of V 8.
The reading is V 25
